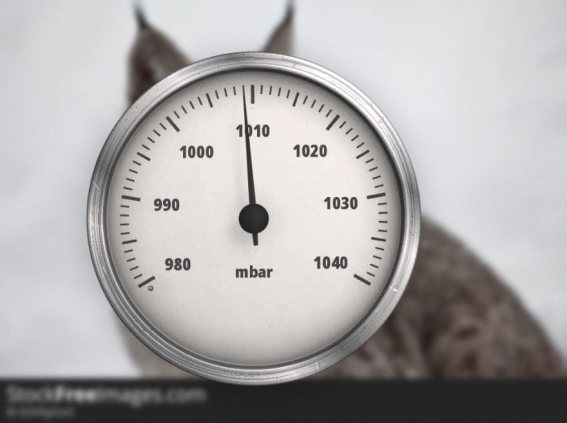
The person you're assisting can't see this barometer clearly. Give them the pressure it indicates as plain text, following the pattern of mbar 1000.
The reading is mbar 1009
